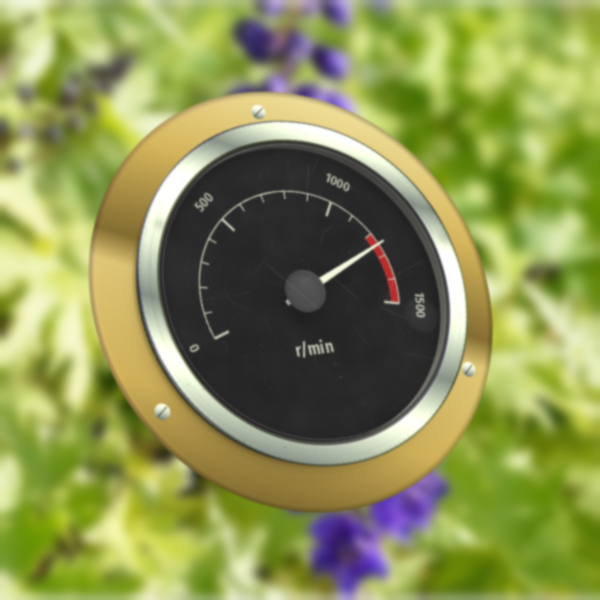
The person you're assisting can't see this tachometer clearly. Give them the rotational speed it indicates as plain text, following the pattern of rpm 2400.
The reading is rpm 1250
